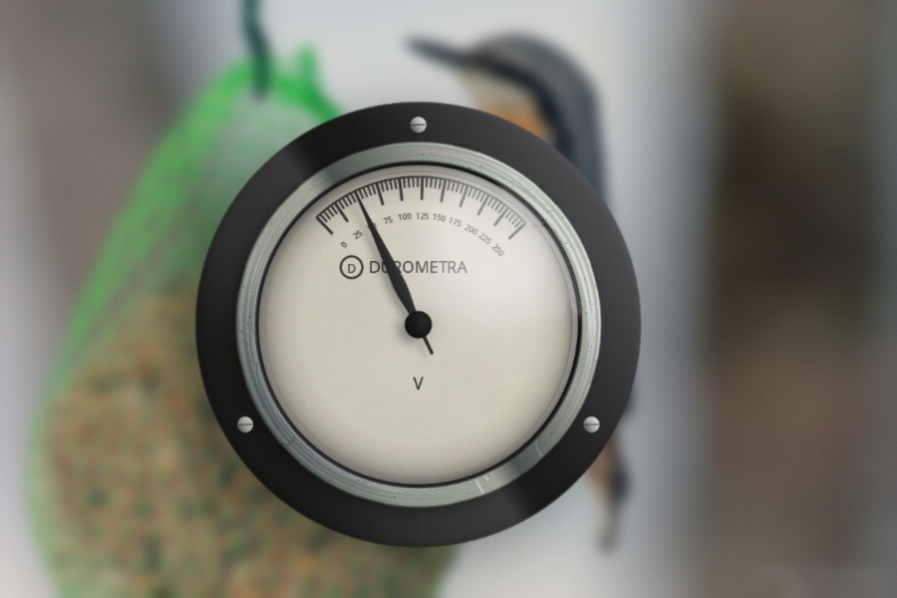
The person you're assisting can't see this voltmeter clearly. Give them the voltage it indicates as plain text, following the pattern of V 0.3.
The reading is V 50
